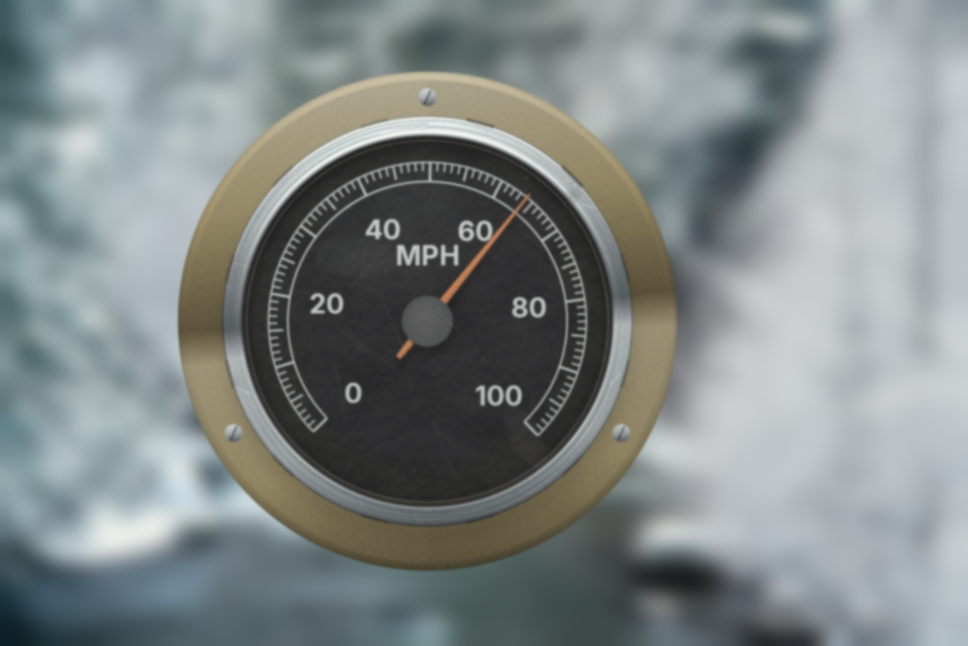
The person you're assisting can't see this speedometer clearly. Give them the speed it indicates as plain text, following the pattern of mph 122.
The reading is mph 64
